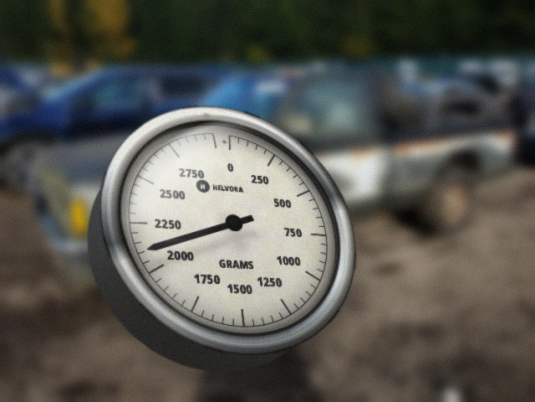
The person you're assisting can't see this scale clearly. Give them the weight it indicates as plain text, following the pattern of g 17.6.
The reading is g 2100
